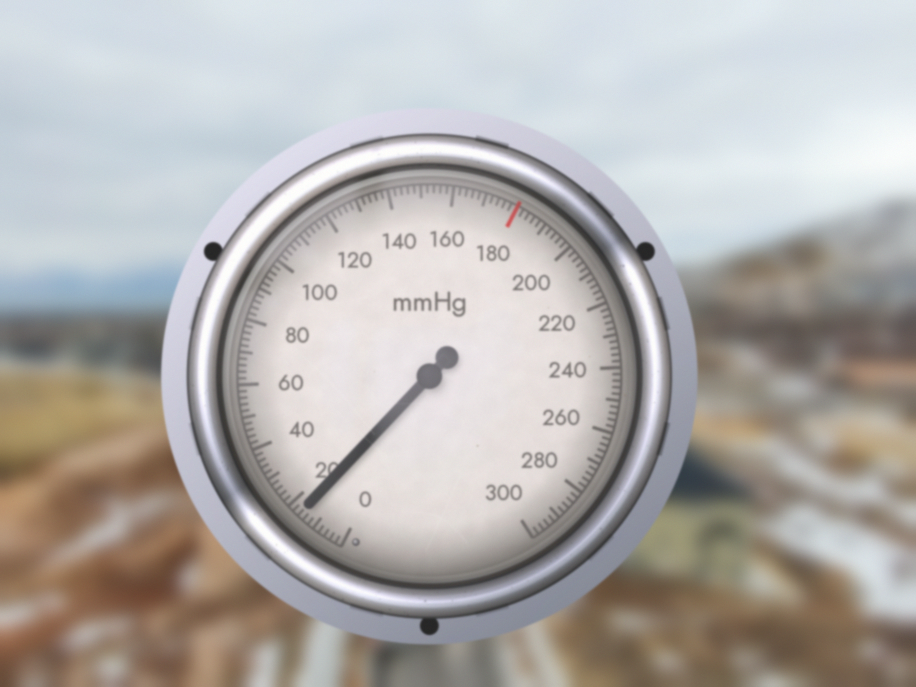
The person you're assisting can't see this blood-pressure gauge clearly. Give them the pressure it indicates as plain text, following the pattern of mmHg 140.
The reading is mmHg 16
